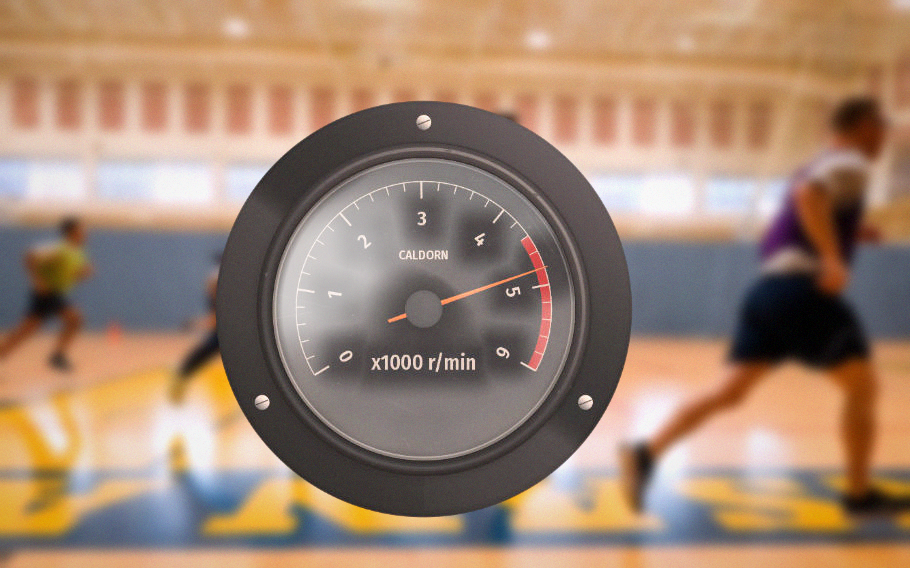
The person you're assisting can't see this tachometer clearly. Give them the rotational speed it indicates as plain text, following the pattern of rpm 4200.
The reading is rpm 4800
